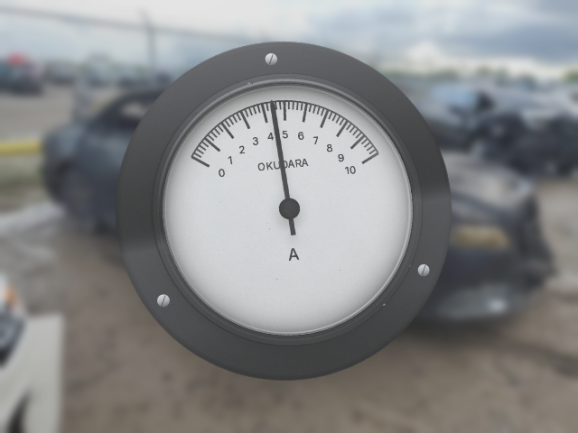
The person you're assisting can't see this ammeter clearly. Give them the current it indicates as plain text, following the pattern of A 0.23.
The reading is A 4.4
